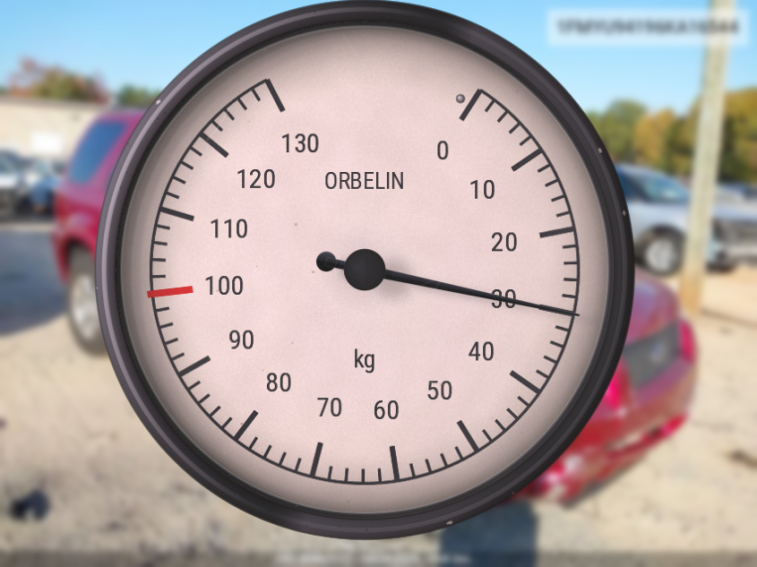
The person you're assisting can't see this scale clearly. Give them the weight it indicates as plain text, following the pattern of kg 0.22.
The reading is kg 30
